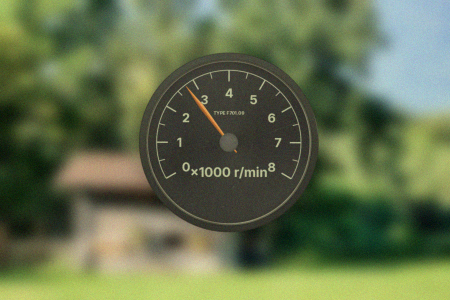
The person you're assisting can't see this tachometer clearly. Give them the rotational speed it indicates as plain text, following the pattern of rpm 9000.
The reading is rpm 2750
